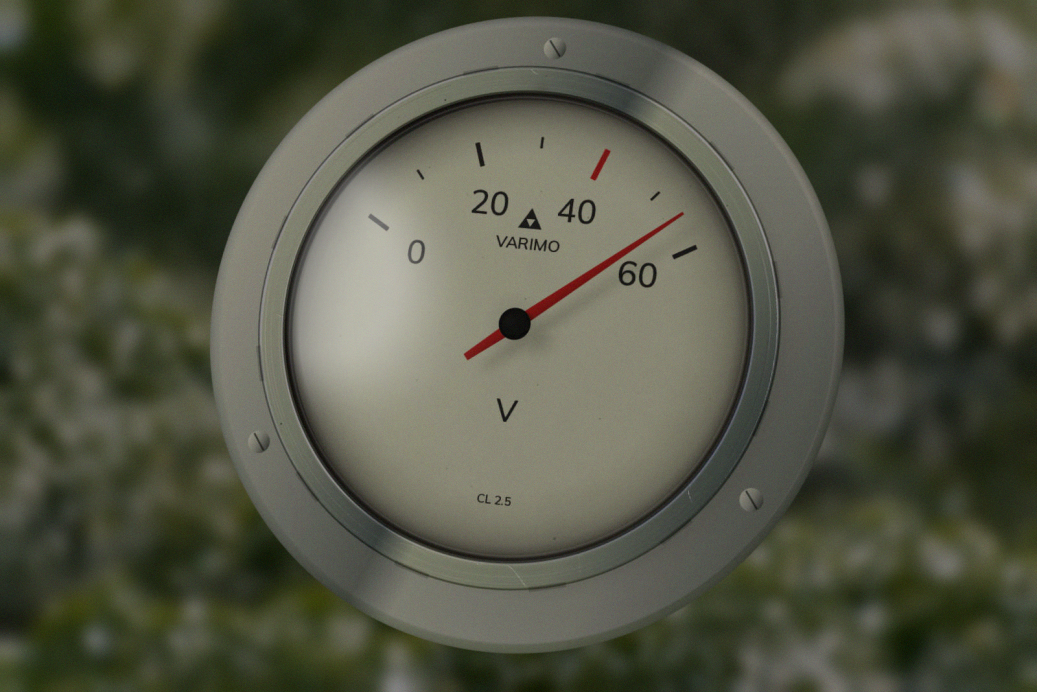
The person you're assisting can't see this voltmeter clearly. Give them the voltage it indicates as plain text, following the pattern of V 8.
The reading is V 55
